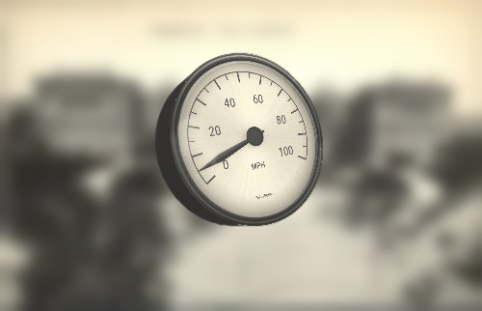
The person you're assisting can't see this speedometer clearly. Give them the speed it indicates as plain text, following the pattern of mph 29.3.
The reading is mph 5
